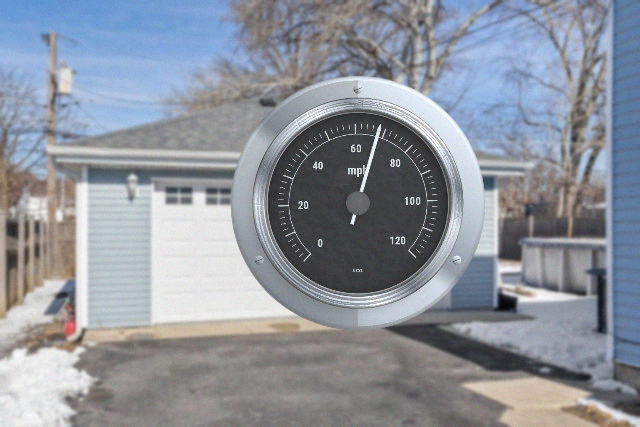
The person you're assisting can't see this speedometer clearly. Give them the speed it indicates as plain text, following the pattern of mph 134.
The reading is mph 68
